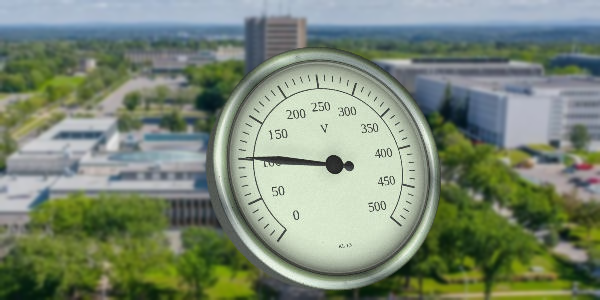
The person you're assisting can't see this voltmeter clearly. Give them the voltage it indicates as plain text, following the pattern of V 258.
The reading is V 100
